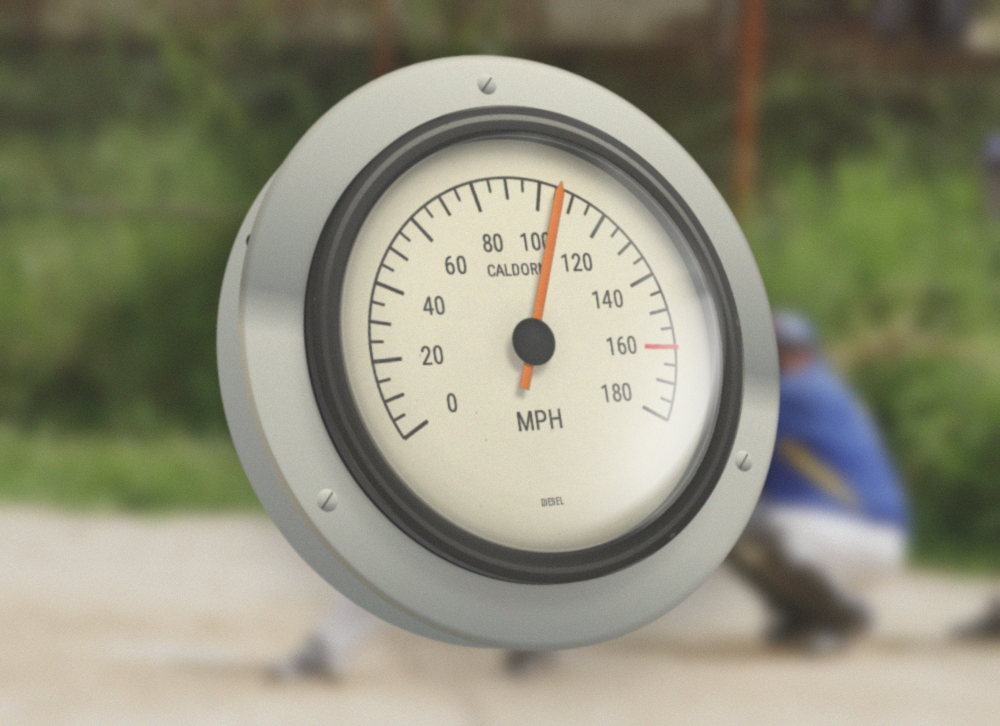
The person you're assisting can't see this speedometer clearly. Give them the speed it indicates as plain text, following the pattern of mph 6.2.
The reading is mph 105
